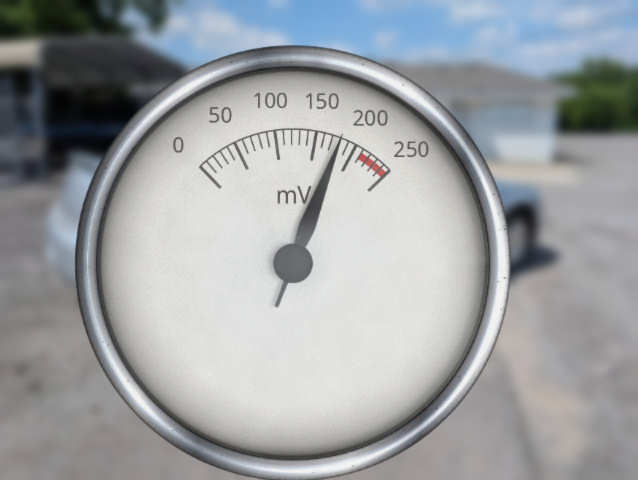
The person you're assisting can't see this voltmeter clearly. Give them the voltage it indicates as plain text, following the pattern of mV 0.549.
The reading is mV 180
